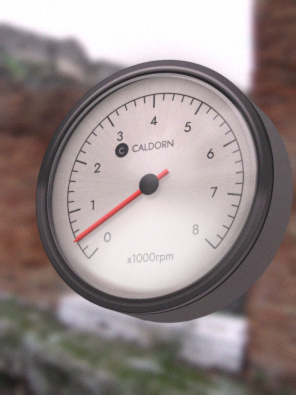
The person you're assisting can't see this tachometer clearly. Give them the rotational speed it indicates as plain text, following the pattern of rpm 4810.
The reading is rpm 400
